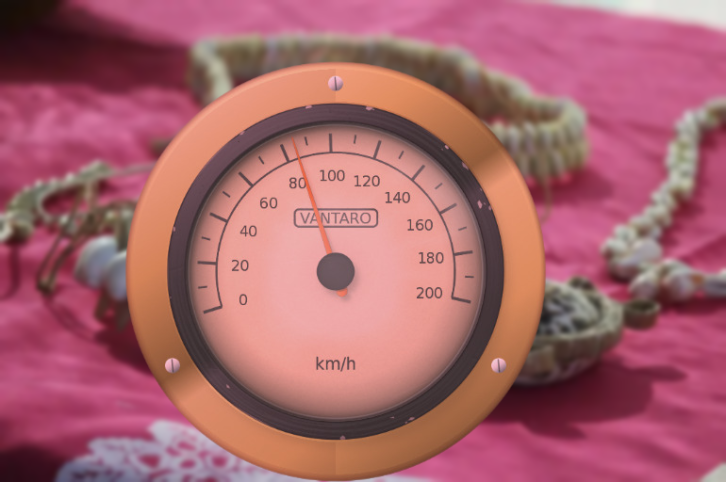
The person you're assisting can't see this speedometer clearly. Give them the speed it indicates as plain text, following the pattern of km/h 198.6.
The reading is km/h 85
